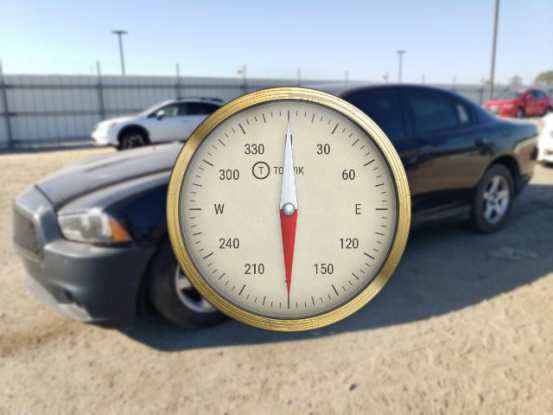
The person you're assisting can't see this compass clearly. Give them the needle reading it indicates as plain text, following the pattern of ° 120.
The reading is ° 180
